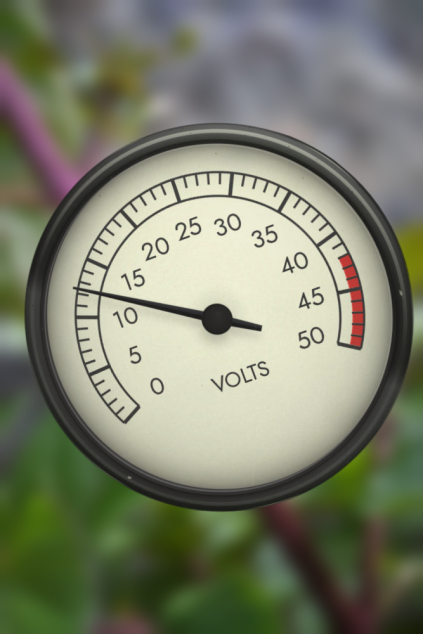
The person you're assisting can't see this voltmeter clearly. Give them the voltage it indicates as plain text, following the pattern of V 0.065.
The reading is V 12.5
